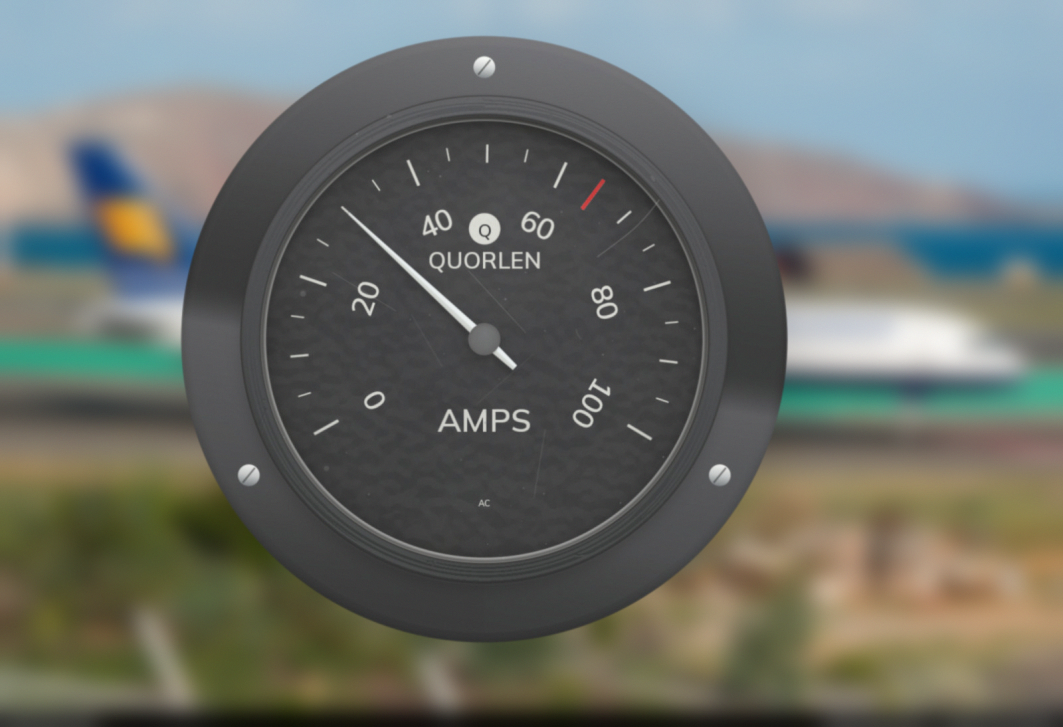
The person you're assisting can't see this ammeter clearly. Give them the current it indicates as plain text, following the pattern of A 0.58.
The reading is A 30
